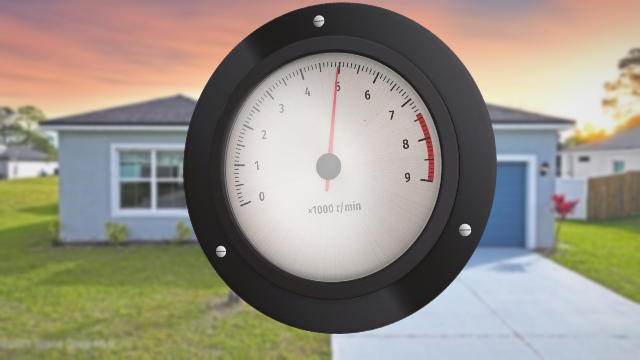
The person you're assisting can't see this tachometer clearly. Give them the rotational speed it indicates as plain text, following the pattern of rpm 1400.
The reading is rpm 5000
